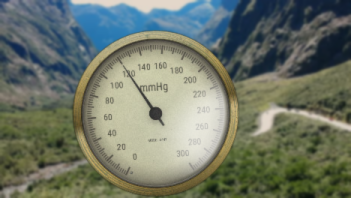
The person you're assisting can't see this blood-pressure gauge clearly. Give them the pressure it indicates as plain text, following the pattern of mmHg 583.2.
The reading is mmHg 120
